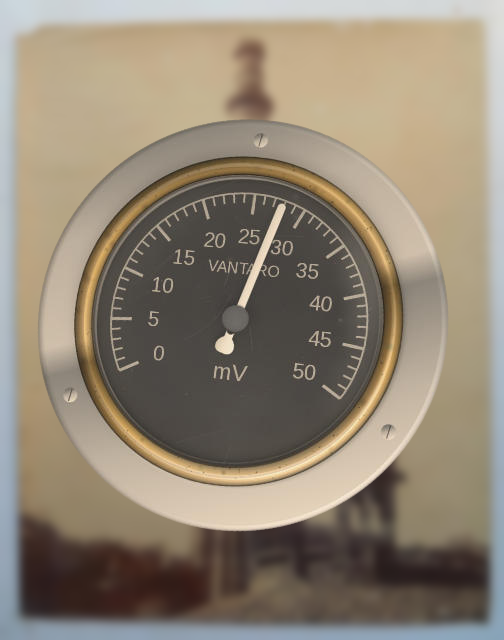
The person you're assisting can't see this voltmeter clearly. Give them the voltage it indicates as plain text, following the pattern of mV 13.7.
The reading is mV 28
